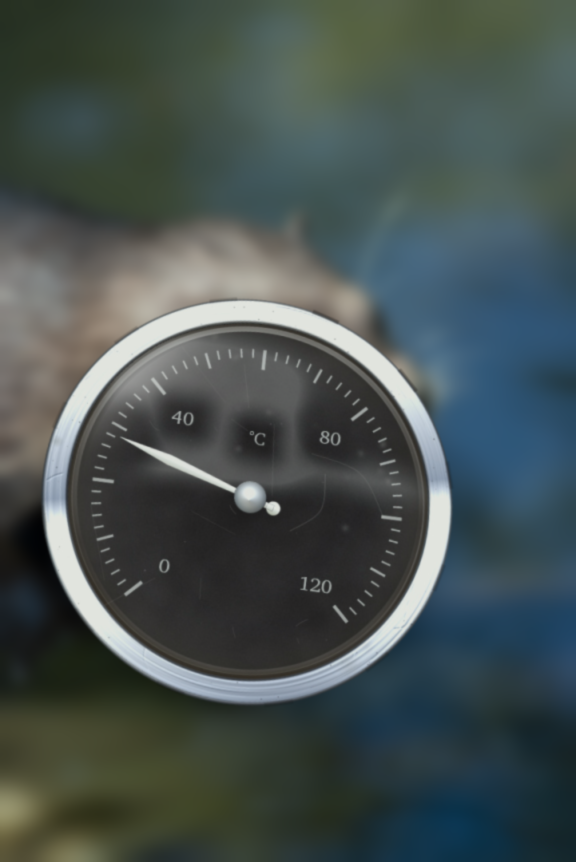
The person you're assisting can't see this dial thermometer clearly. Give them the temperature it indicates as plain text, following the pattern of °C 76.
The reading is °C 28
